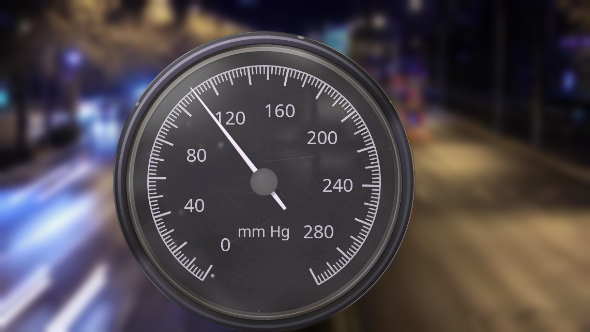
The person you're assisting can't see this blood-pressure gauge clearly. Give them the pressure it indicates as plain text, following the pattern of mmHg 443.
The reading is mmHg 110
